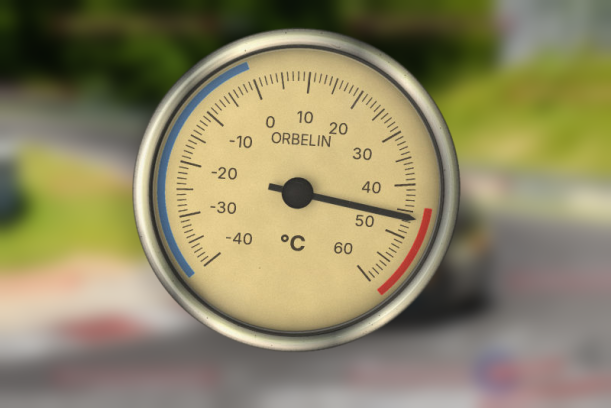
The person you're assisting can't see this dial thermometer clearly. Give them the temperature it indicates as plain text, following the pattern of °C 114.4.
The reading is °C 46
